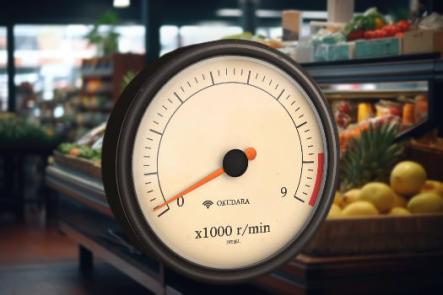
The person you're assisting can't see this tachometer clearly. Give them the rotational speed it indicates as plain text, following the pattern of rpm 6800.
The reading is rpm 200
